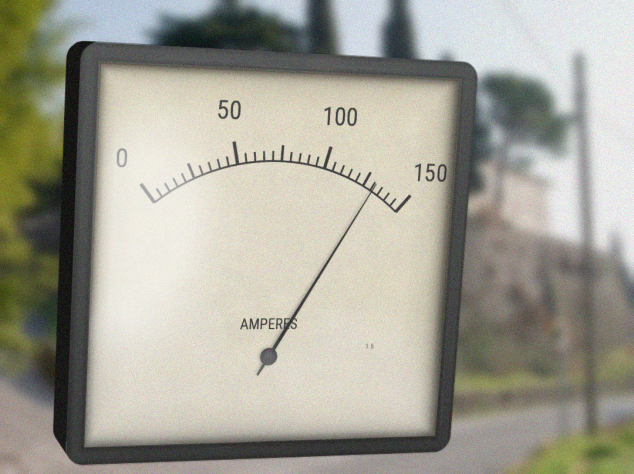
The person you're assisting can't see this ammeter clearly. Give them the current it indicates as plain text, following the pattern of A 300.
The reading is A 130
